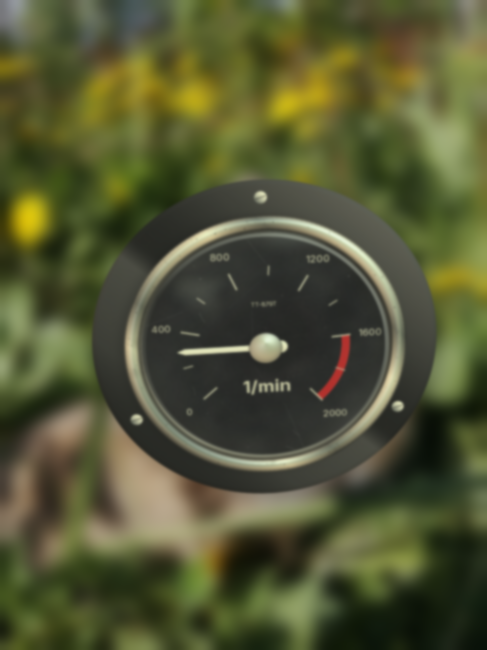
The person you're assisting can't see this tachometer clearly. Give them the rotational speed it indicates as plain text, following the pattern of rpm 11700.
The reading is rpm 300
